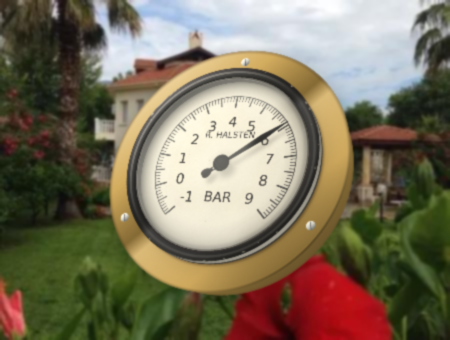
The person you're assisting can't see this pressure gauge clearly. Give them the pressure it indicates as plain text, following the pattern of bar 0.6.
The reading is bar 6
